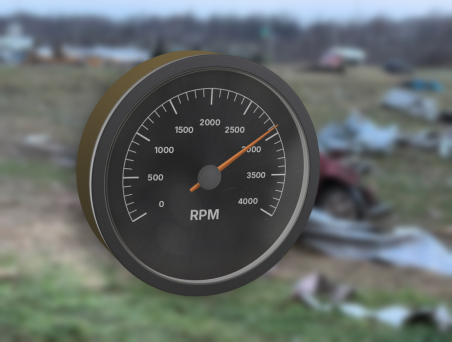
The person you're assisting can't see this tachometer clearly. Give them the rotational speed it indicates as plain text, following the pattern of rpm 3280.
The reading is rpm 2900
